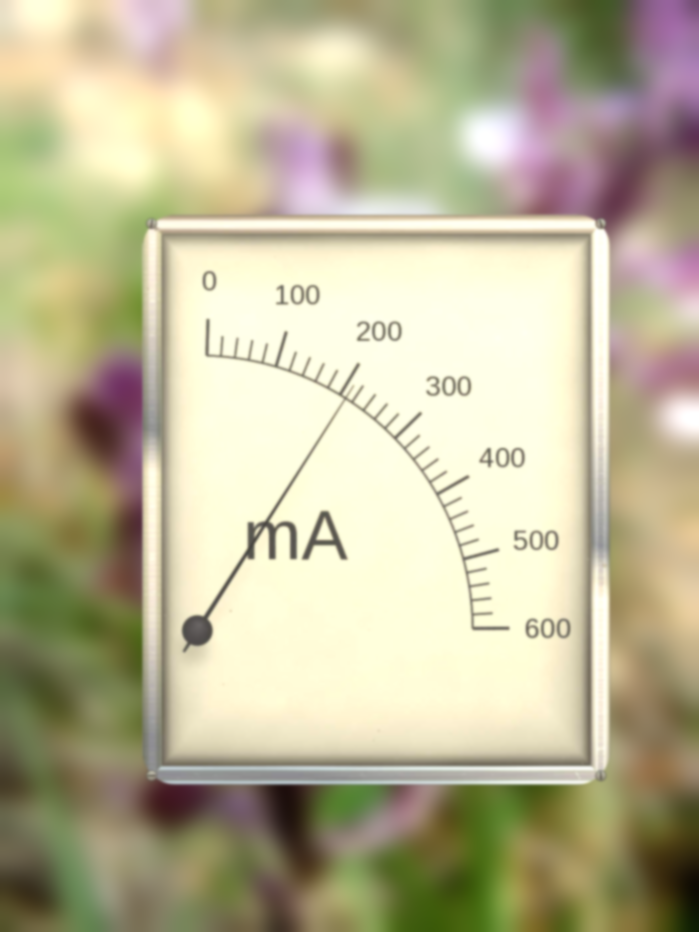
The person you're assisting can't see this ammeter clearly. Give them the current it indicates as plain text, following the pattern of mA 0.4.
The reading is mA 210
